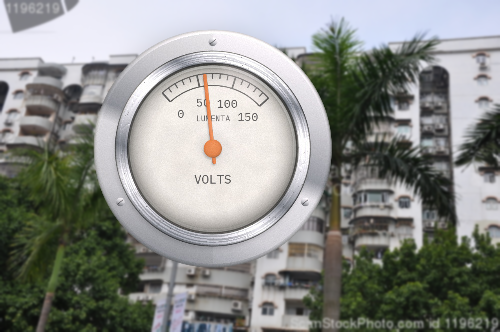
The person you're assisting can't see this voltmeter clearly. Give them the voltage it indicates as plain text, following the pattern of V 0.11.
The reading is V 60
